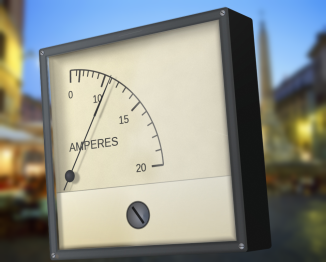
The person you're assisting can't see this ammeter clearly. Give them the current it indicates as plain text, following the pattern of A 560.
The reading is A 11
